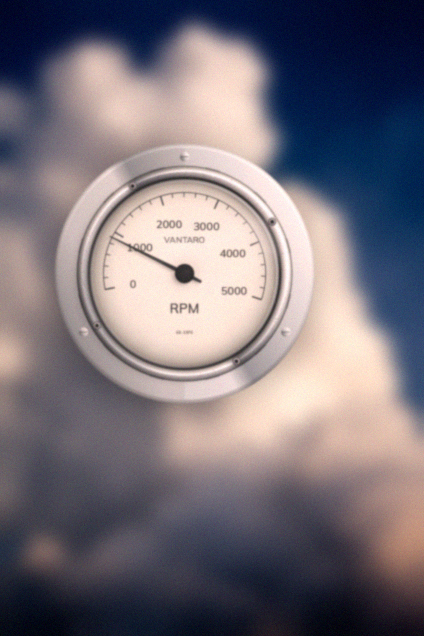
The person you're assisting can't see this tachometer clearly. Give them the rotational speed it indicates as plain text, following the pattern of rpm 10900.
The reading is rpm 900
